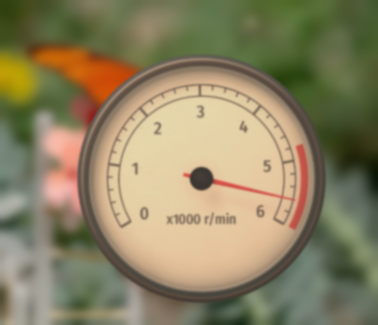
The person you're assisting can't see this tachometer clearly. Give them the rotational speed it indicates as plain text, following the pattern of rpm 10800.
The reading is rpm 5600
